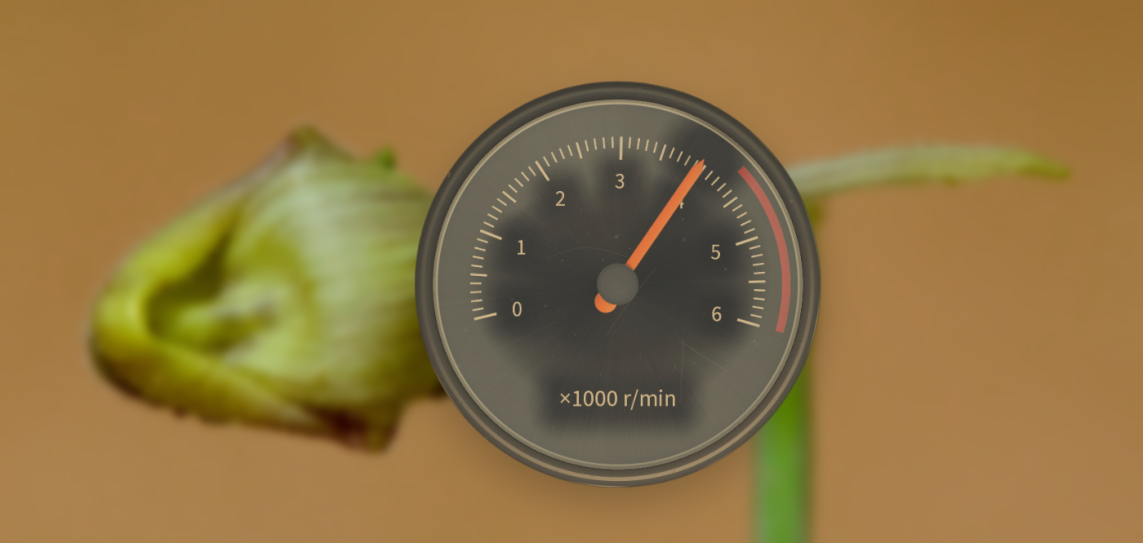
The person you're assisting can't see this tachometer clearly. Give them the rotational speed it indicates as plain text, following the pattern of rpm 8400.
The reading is rpm 3950
